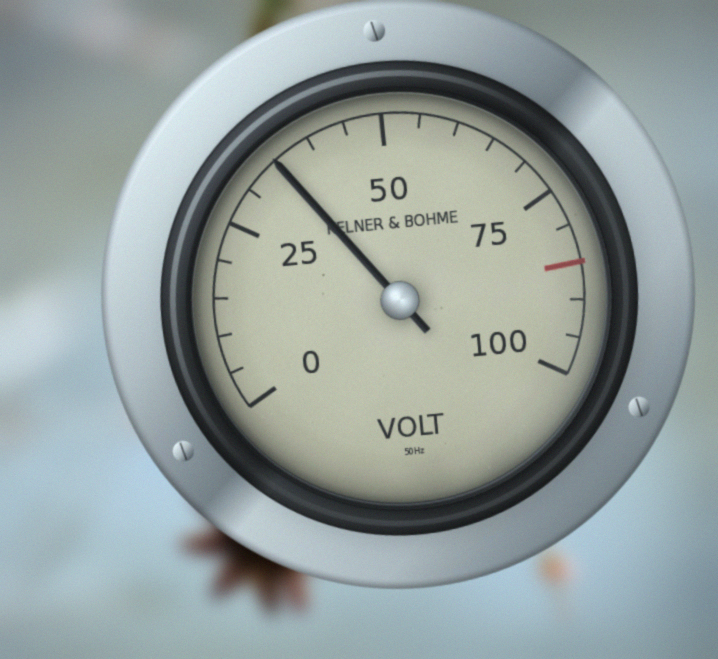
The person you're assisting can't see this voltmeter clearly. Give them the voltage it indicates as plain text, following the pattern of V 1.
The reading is V 35
